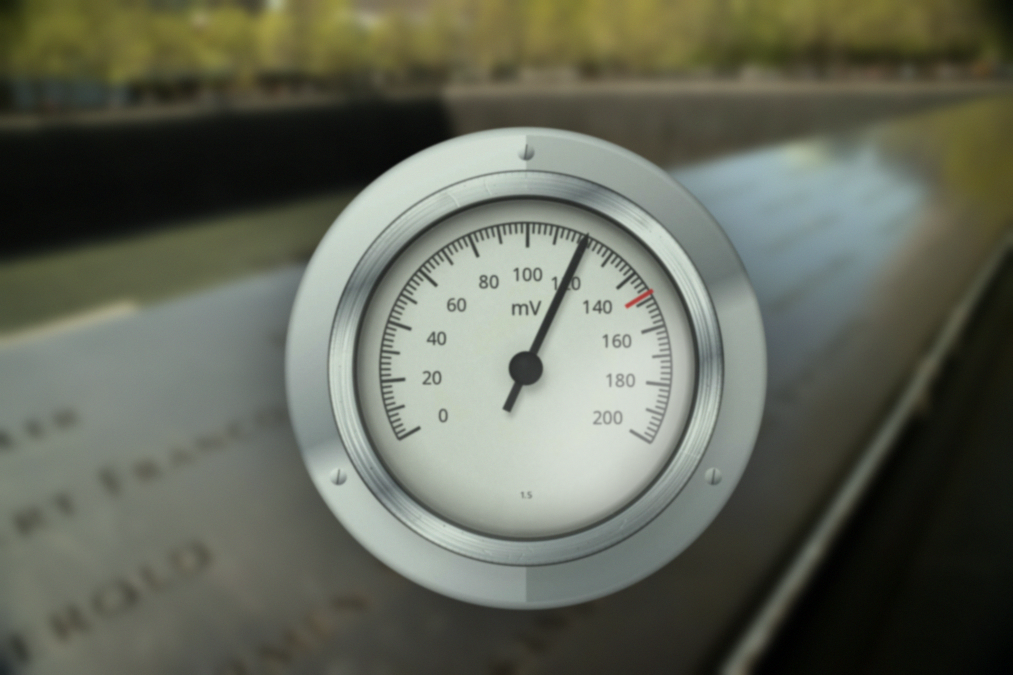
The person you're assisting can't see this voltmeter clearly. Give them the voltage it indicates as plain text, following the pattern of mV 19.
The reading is mV 120
